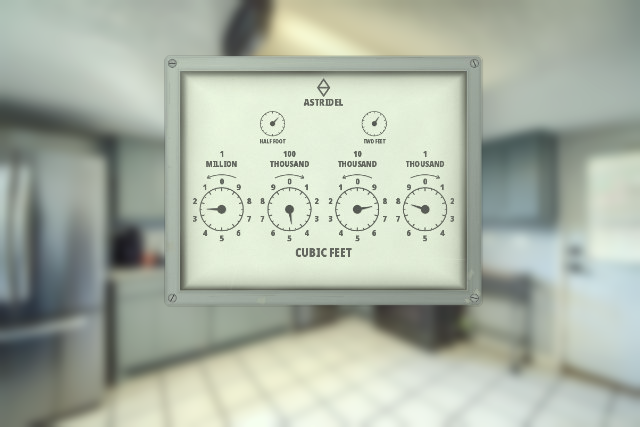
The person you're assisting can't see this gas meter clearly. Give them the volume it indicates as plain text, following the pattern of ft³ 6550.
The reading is ft³ 247800
